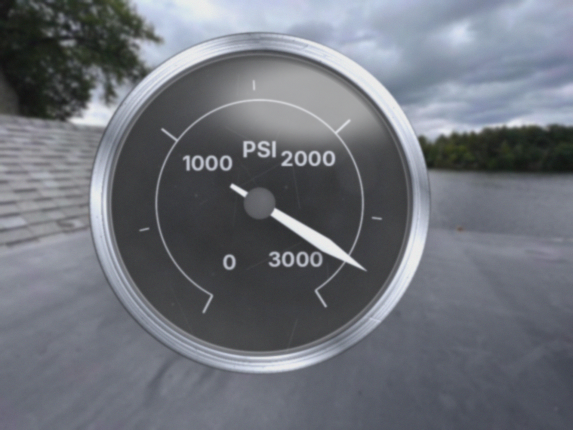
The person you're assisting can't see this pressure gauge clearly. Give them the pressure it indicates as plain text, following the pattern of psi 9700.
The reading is psi 2750
